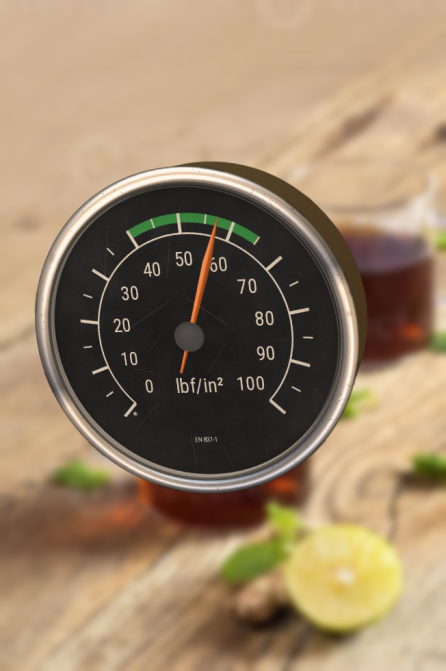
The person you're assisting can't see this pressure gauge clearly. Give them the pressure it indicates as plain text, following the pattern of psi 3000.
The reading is psi 57.5
